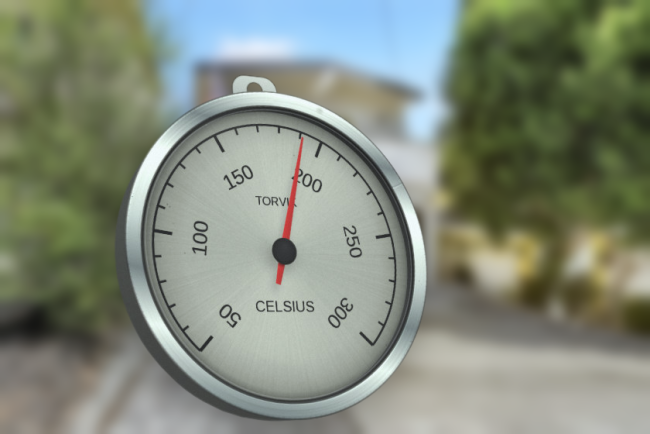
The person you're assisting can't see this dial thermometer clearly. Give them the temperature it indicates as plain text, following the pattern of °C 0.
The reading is °C 190
